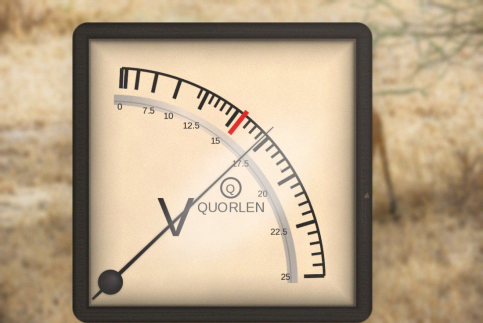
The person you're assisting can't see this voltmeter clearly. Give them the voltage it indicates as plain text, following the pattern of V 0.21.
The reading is V 17.25
